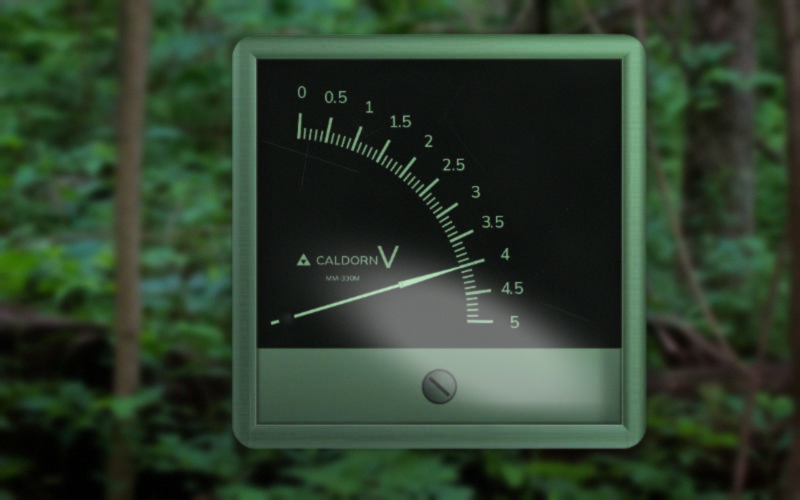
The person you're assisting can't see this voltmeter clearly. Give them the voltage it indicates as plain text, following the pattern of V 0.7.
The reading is V 4
